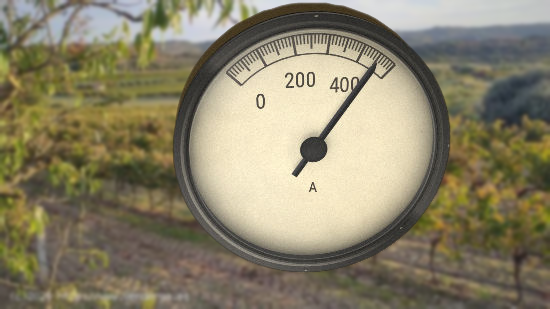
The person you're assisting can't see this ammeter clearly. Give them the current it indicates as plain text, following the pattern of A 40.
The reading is A 450
